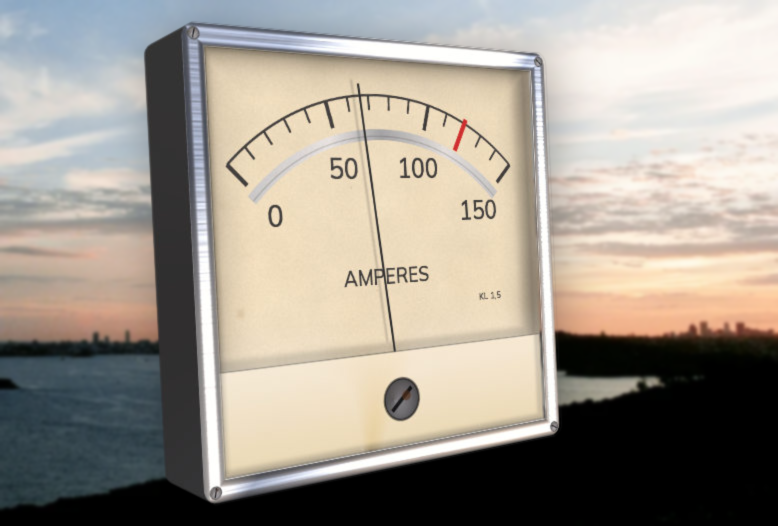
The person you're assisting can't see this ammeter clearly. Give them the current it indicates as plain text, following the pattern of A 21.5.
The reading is A 65
